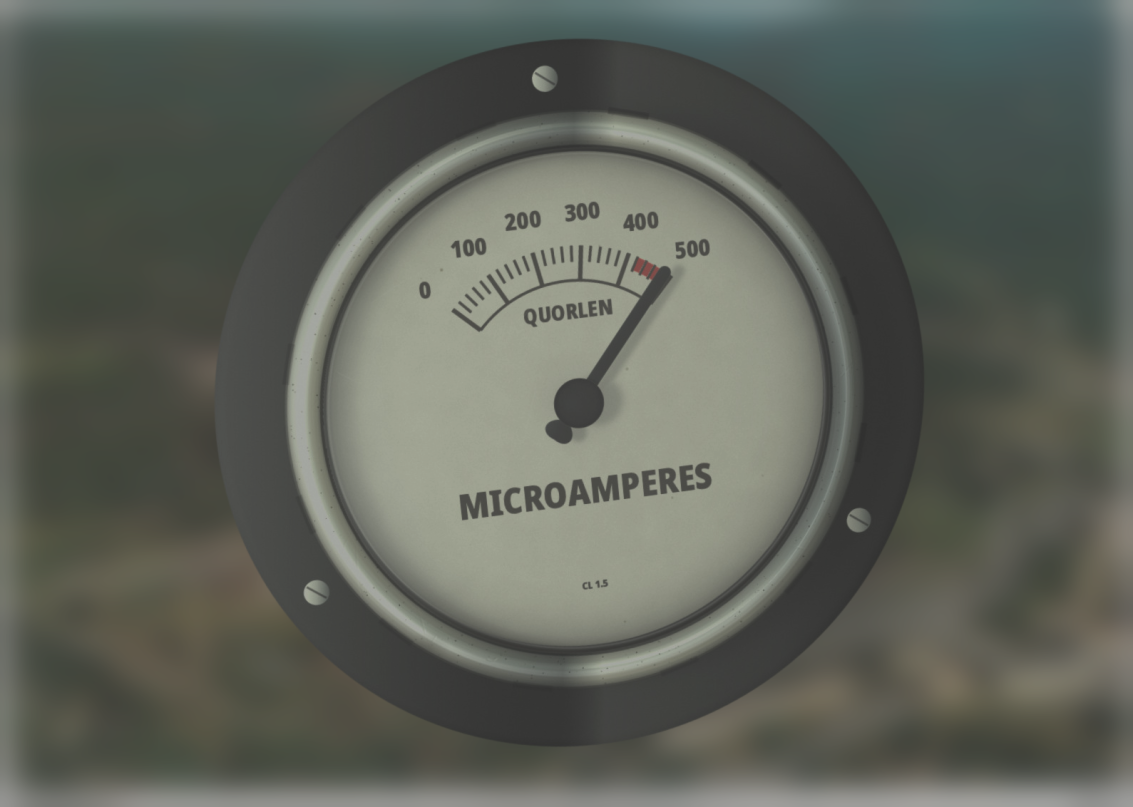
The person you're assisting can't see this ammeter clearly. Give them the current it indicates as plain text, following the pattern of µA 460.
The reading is µA 480
